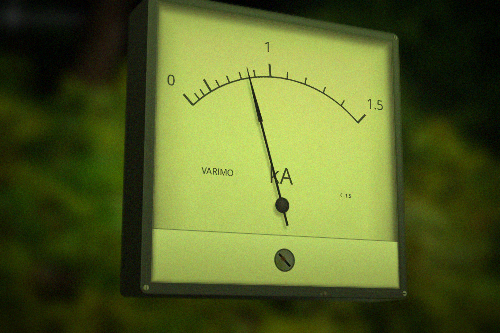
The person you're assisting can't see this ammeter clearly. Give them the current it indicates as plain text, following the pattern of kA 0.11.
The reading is kA 0.85
